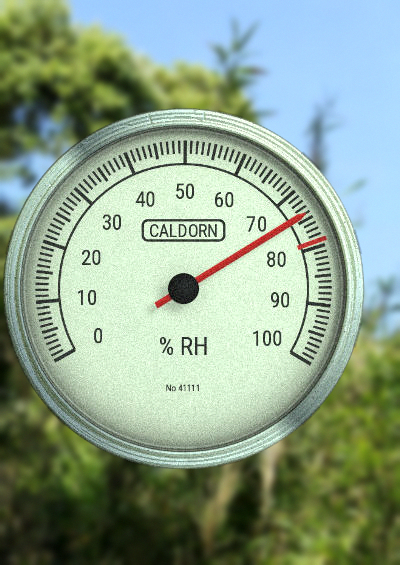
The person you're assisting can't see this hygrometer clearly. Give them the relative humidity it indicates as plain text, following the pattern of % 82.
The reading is % 74
